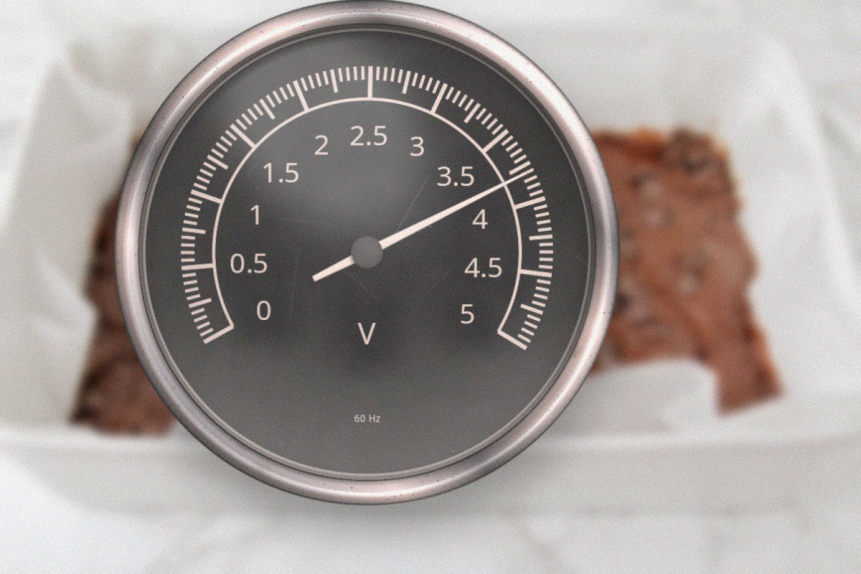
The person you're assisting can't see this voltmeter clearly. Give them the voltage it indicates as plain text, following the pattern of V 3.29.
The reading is V 3.8
